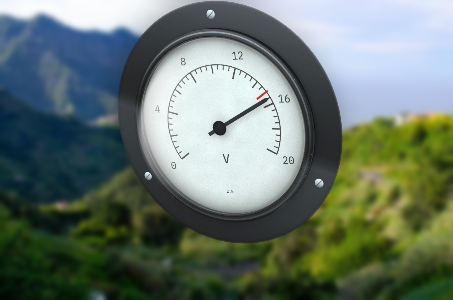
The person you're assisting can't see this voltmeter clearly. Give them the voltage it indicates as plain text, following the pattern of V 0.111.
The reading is V 15.5
